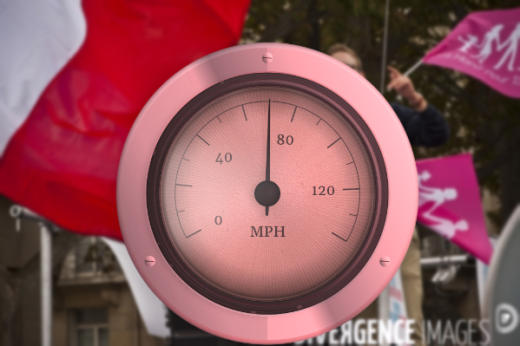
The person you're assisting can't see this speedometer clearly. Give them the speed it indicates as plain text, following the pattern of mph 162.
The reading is mph 70
